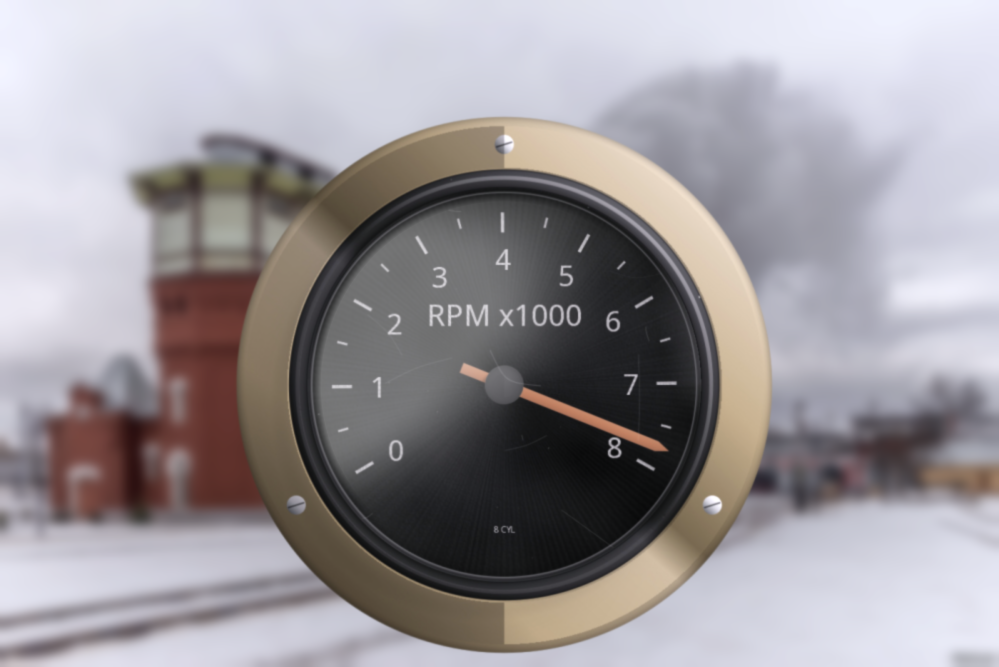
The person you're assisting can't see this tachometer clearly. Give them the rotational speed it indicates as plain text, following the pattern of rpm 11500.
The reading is rpm 7750
